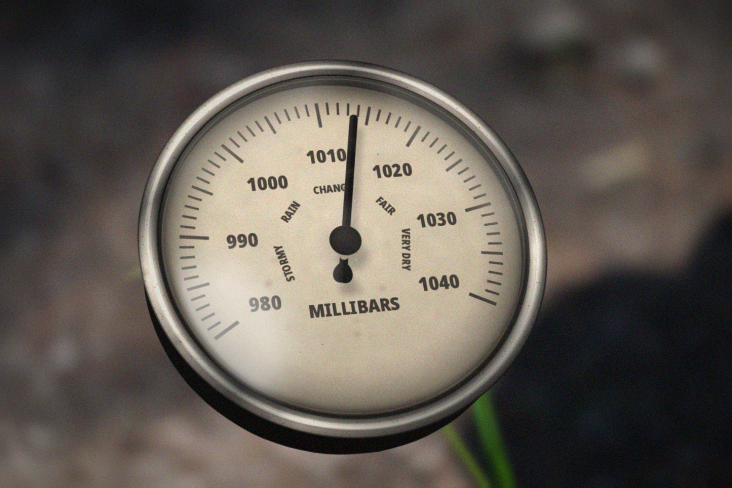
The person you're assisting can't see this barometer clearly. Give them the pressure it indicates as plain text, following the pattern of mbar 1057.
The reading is mbar 1013.5
